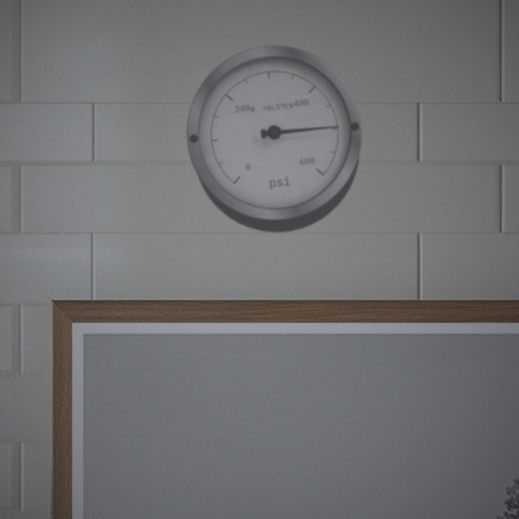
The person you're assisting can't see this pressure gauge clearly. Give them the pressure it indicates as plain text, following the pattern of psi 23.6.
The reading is psi 500
